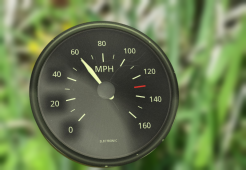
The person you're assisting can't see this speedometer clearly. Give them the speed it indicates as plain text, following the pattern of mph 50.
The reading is mph 60
